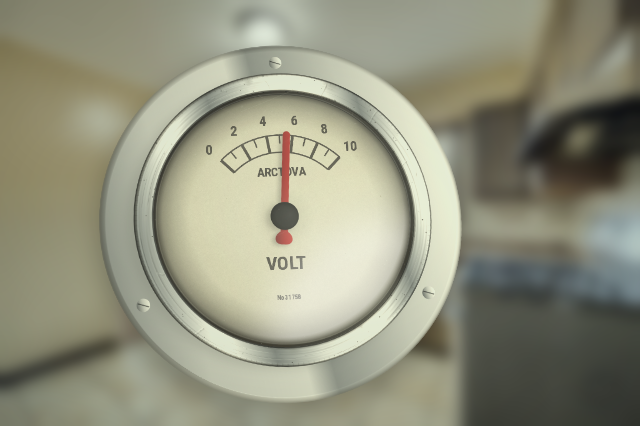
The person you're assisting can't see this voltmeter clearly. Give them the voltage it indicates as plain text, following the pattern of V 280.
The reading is V 5.5
